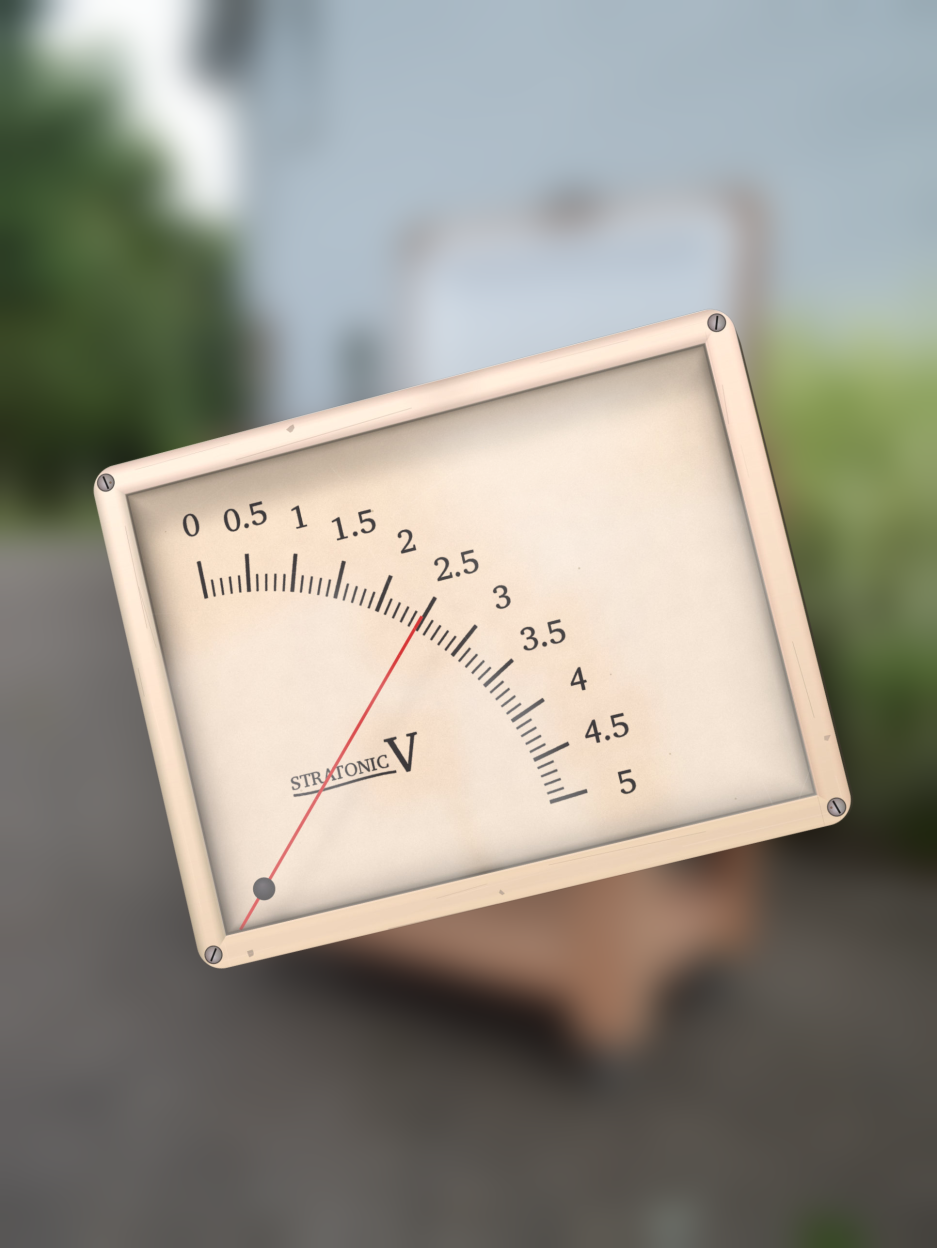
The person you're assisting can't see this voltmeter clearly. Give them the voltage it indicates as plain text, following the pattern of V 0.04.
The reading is V 2.5
